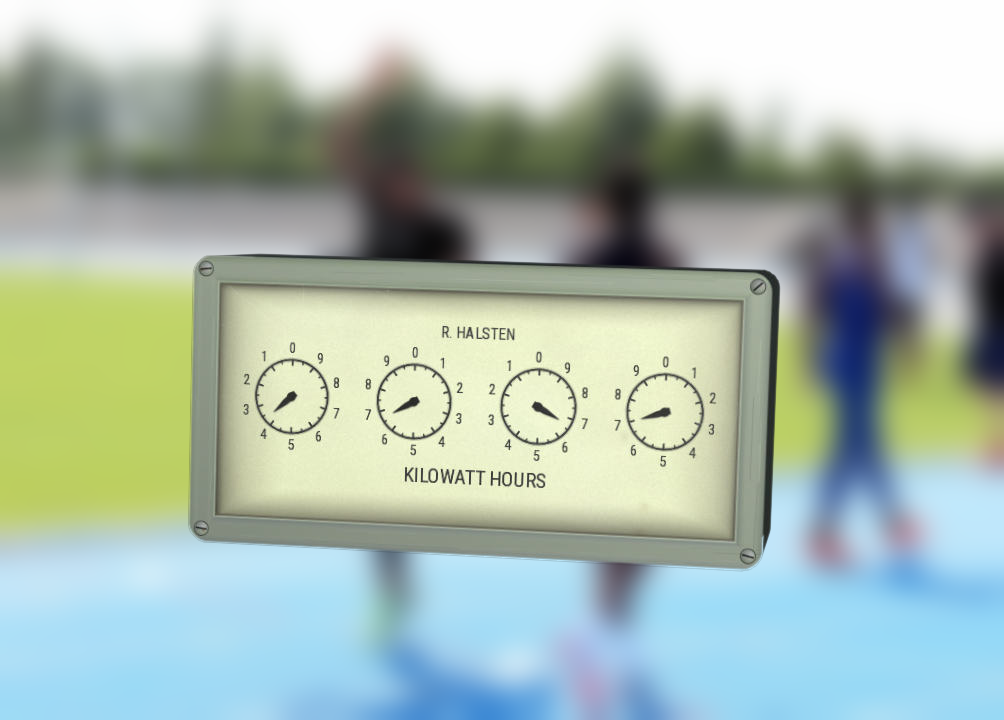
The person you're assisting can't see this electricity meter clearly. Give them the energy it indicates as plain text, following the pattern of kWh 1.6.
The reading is kWh 3667
